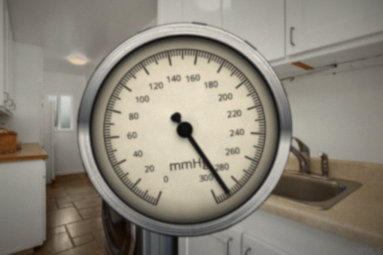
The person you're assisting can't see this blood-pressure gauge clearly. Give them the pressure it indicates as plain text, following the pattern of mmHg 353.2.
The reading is mmHg 290
